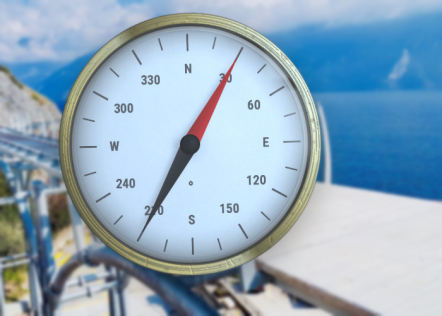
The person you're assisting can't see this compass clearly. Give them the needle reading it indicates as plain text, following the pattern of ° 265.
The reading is ° 30
